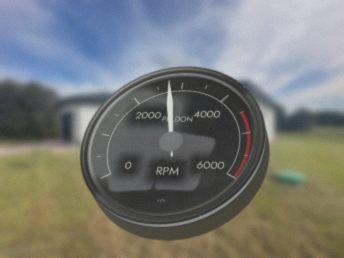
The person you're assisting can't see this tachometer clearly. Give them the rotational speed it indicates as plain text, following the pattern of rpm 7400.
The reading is rpm 2750
